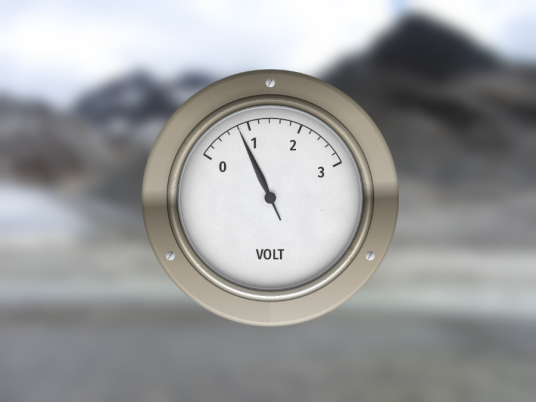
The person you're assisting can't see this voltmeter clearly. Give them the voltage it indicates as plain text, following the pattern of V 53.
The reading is V 0.8
